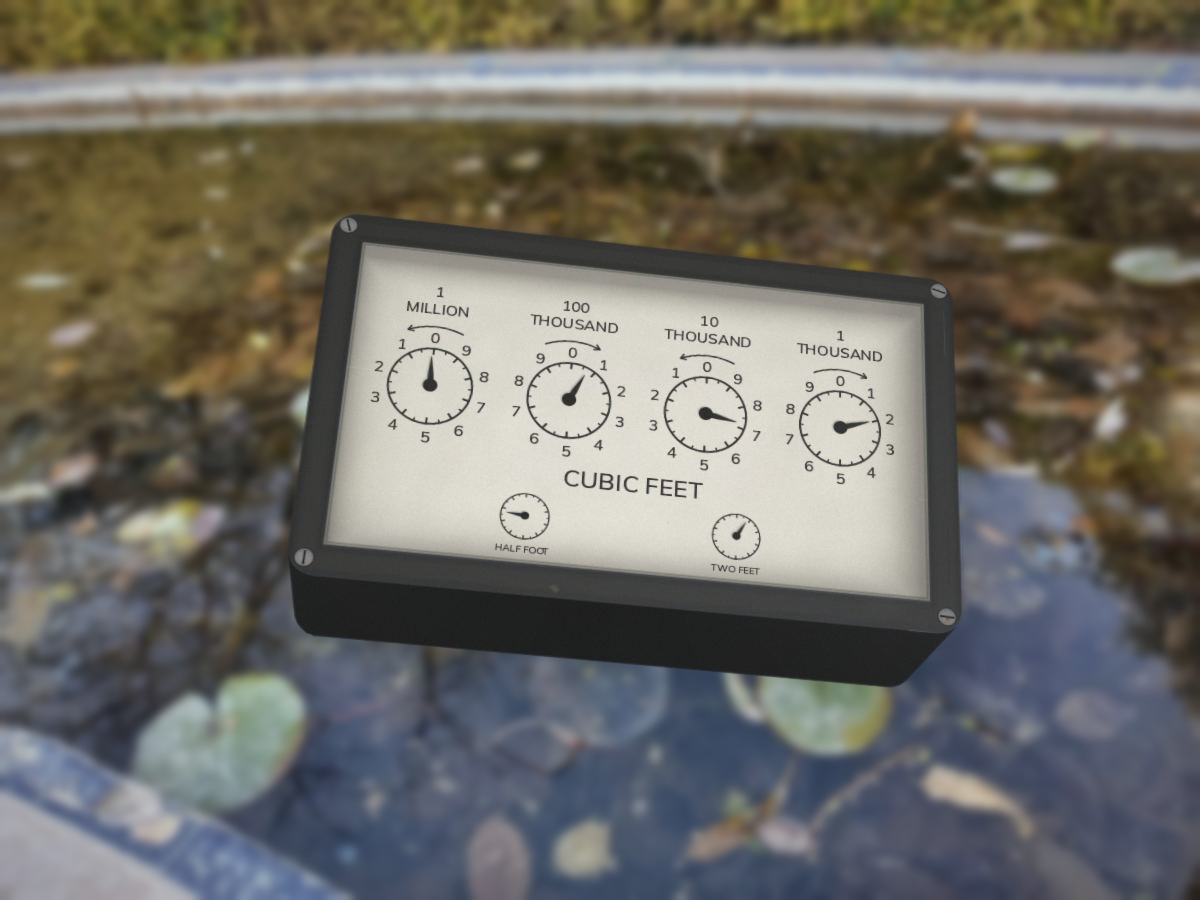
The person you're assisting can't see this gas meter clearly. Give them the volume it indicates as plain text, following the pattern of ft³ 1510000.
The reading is ft³ 7200
